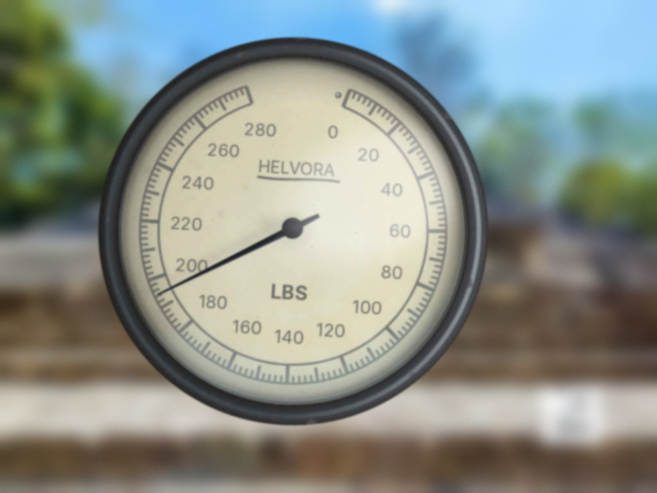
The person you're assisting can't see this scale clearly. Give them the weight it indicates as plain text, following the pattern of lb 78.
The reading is lb 194
